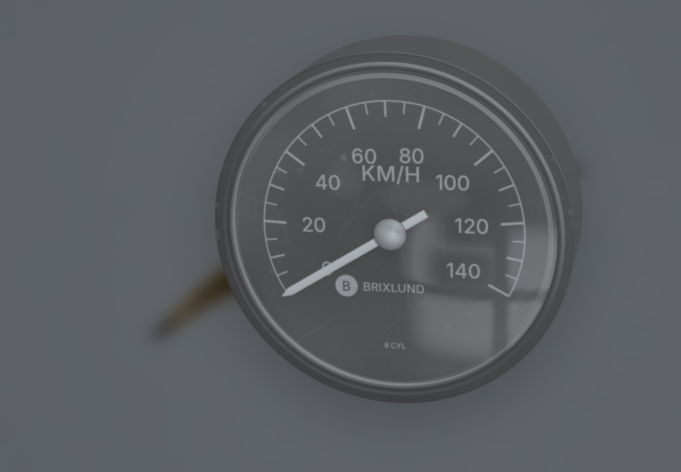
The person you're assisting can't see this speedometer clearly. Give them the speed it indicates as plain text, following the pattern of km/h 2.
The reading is km/h 0
